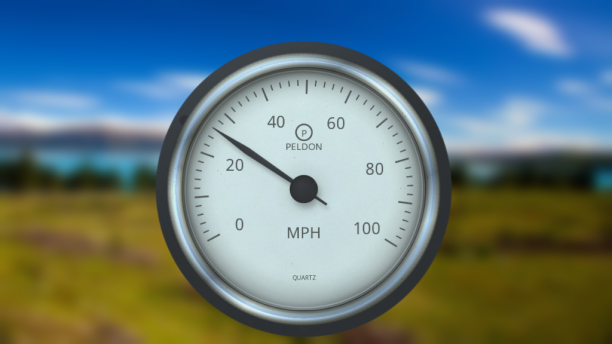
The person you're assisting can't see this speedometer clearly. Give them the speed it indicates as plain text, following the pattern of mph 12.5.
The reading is mph 26
